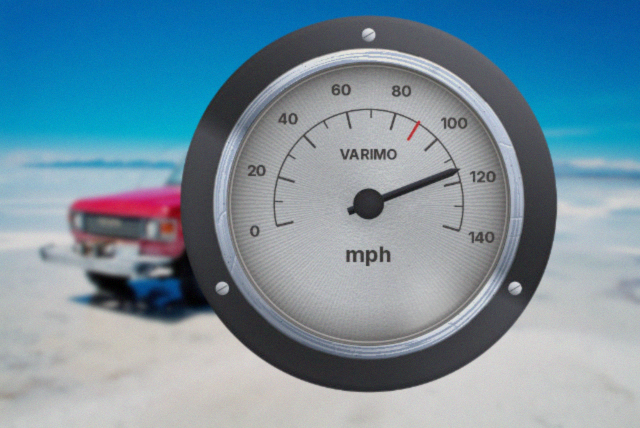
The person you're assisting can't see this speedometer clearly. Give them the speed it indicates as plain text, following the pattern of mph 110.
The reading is mph 115
